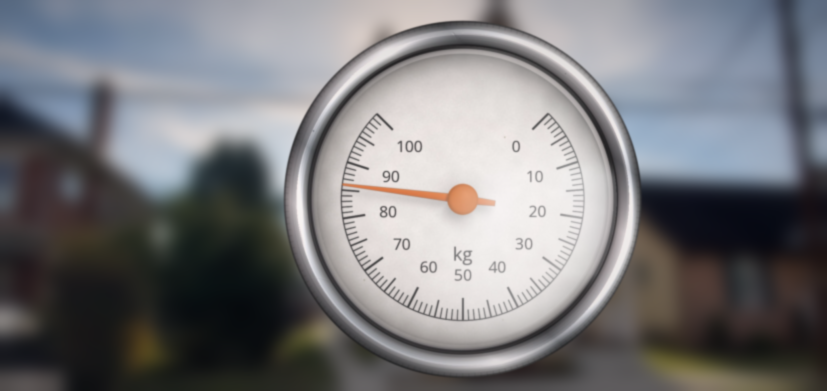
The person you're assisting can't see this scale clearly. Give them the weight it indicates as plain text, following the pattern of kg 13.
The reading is kg 86
